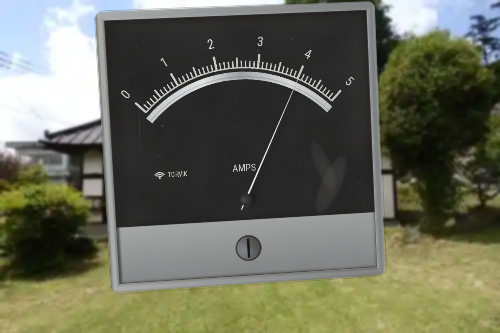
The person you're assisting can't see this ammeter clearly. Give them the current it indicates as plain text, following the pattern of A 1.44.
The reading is A 4
